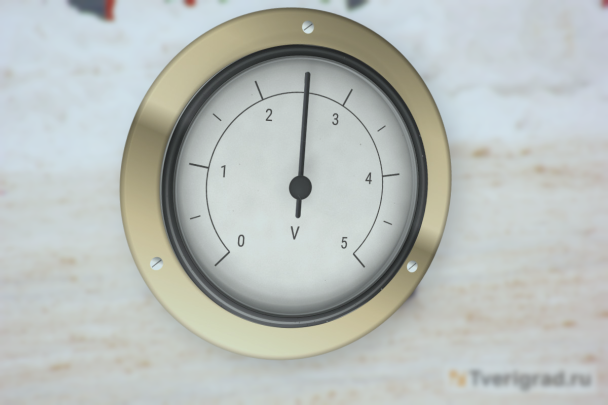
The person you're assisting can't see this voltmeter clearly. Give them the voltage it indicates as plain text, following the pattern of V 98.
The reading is V 2.5
